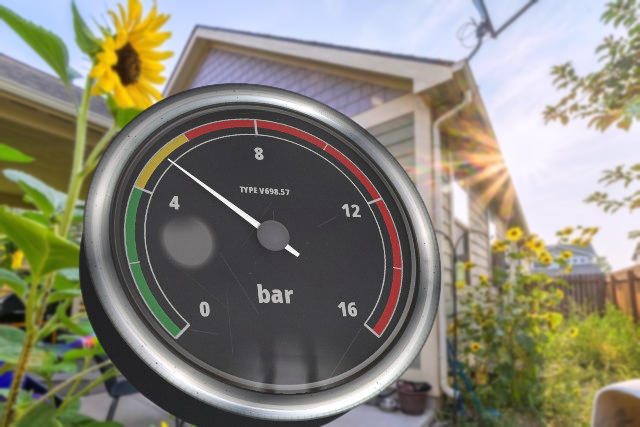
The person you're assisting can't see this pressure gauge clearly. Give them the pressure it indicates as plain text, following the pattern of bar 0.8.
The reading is bar 5
